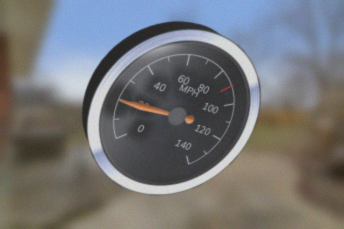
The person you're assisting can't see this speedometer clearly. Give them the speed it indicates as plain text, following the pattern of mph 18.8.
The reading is mph 20
